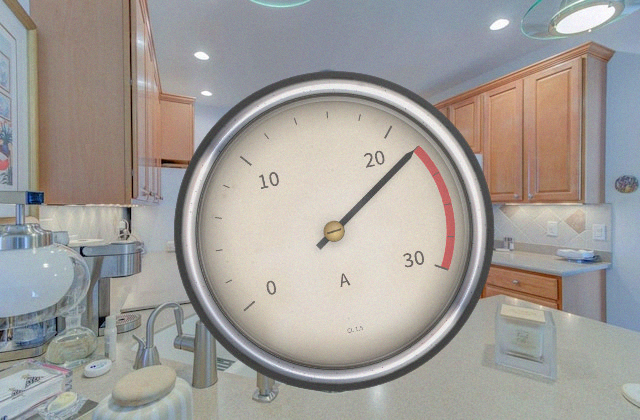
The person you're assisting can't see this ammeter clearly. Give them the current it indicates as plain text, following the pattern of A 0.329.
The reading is A 22
